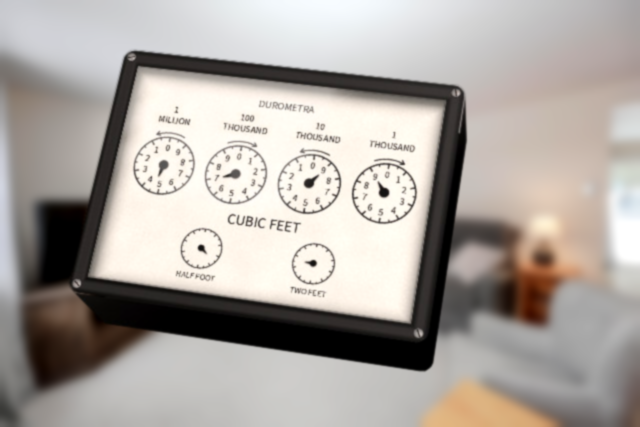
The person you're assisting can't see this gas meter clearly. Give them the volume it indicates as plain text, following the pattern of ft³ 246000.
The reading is ft³ 468900
